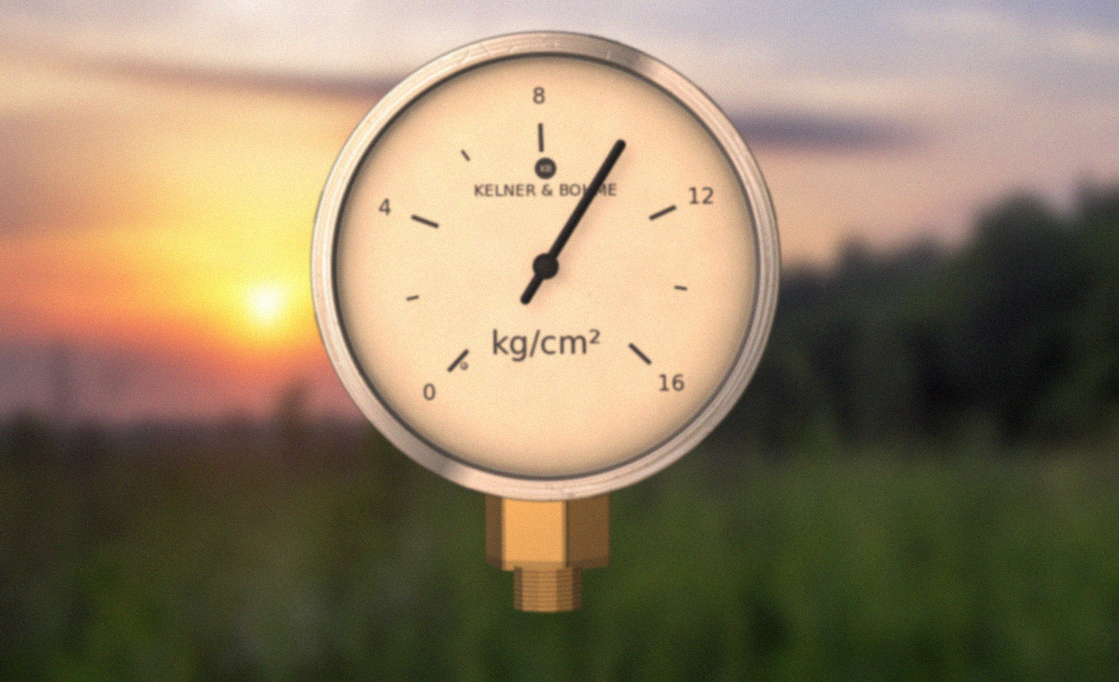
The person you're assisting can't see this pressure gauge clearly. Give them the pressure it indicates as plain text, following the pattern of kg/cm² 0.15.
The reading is kg/cm² 10
